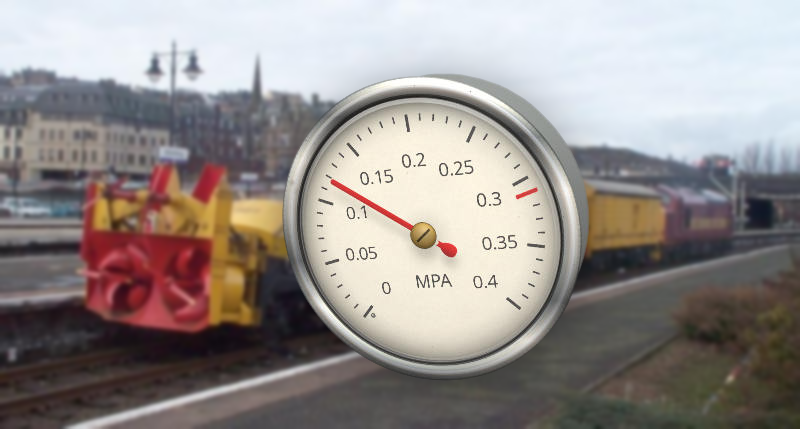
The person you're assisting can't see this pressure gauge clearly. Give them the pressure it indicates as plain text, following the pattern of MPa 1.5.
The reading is MPa 0.12
